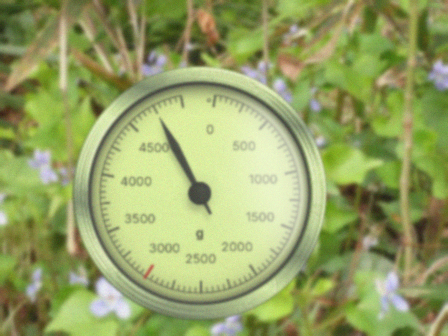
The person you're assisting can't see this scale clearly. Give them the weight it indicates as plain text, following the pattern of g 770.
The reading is g 4750
